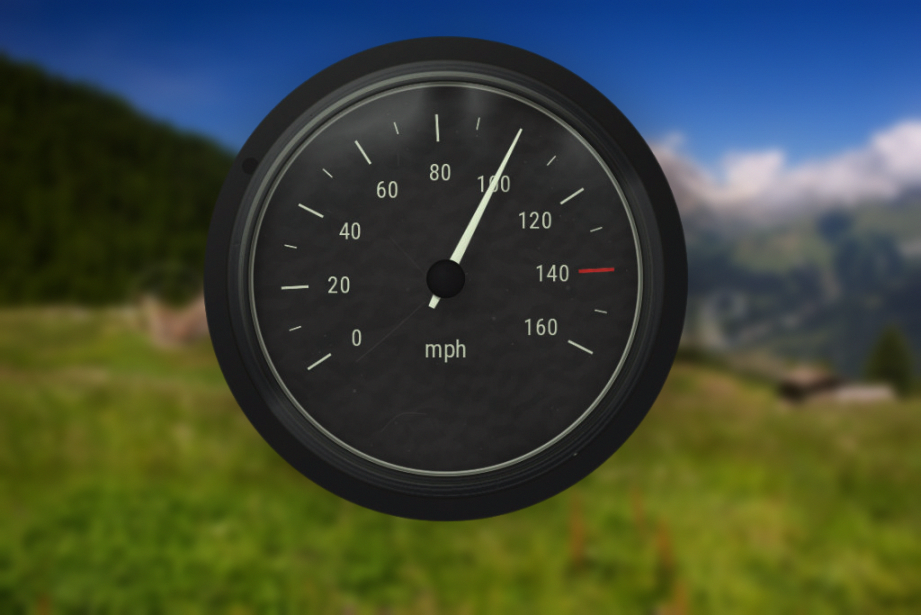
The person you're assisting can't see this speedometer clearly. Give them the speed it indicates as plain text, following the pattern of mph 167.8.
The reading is mph 100
